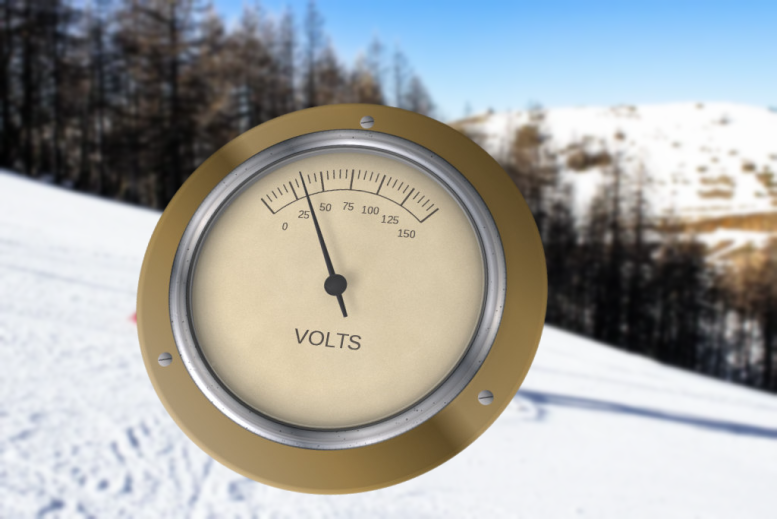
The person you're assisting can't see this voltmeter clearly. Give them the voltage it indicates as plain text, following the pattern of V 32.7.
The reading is V 35
